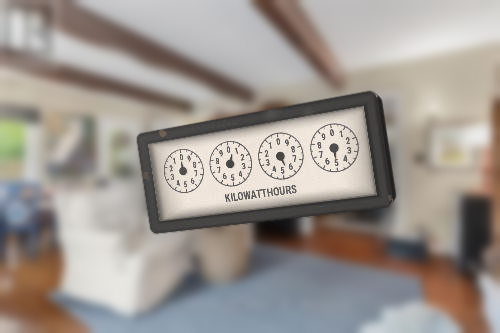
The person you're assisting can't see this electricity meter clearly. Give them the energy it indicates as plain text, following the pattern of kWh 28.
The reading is kWh 55
